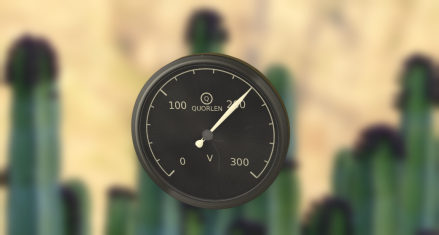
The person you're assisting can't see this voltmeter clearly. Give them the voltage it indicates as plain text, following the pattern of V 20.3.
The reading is V 200
